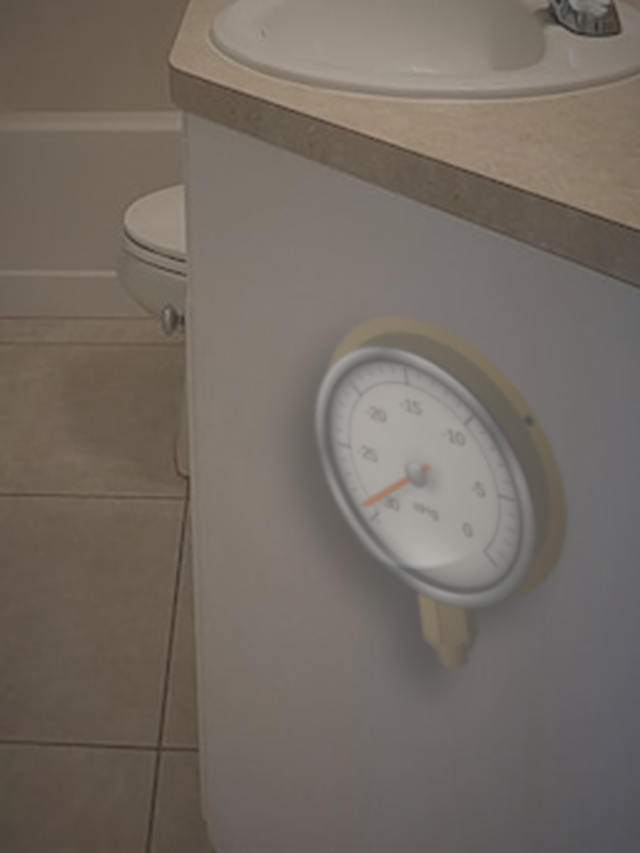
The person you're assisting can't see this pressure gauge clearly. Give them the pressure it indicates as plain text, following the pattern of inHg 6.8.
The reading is inHg -29
